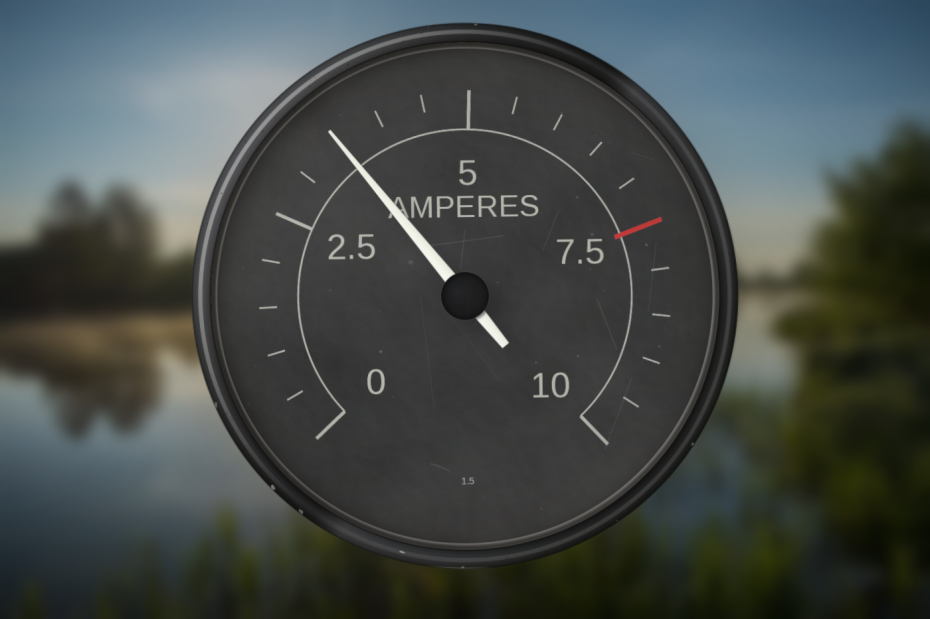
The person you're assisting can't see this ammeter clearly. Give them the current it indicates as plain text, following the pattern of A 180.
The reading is A 3.5
